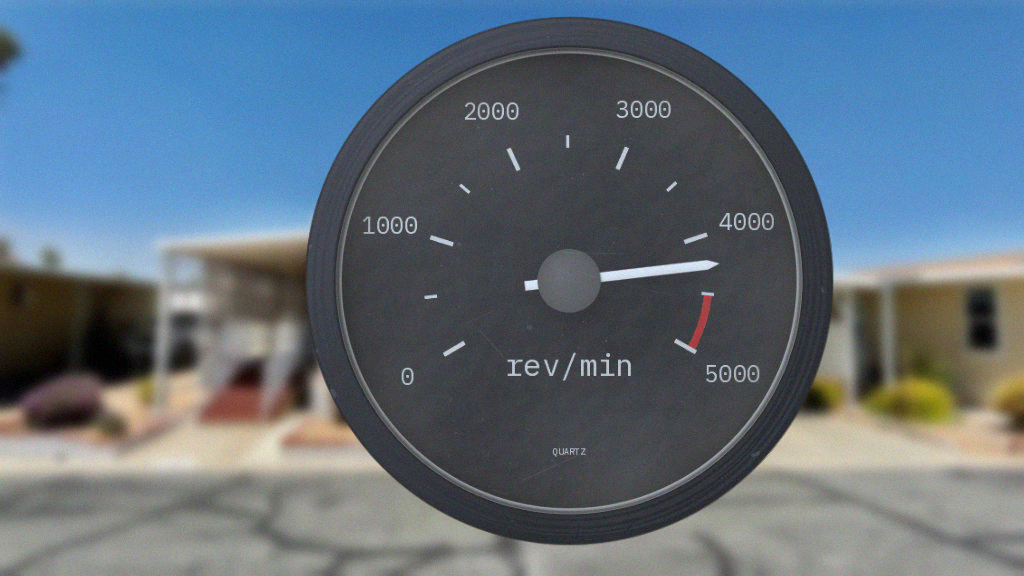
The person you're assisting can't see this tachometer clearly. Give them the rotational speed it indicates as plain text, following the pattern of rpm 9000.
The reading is rpm 4250
